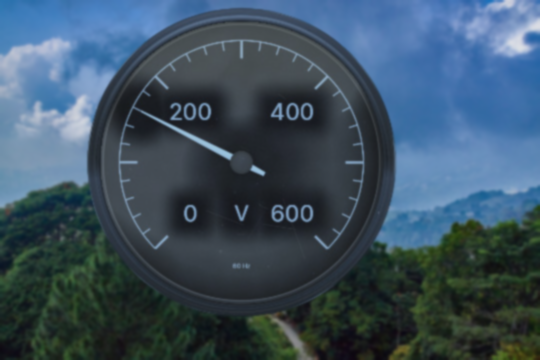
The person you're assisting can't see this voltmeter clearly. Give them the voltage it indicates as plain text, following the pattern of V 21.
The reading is V 160
